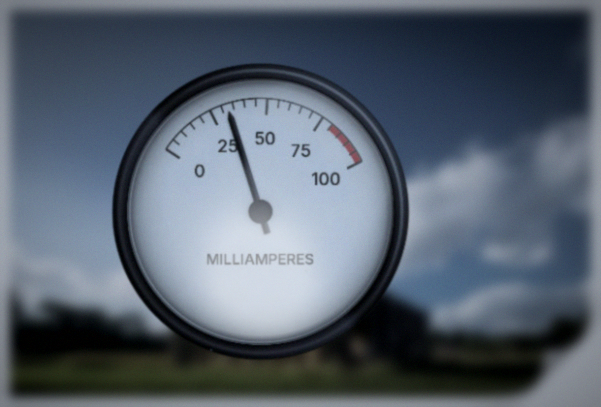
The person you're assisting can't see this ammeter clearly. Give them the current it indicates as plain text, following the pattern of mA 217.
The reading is mA 32.5
